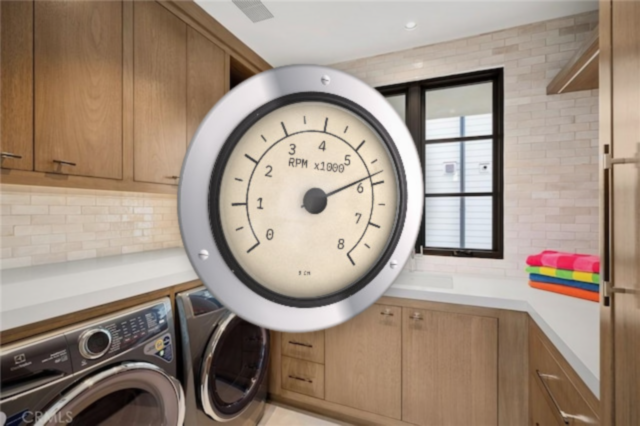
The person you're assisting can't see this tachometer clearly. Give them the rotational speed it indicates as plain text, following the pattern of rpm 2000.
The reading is rpm 5750
